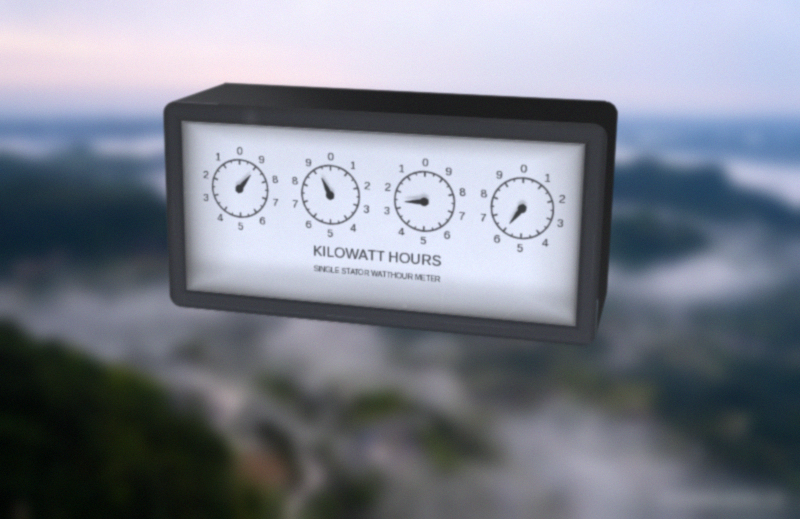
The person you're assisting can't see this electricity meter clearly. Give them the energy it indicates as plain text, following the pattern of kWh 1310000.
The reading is kWh 8926
